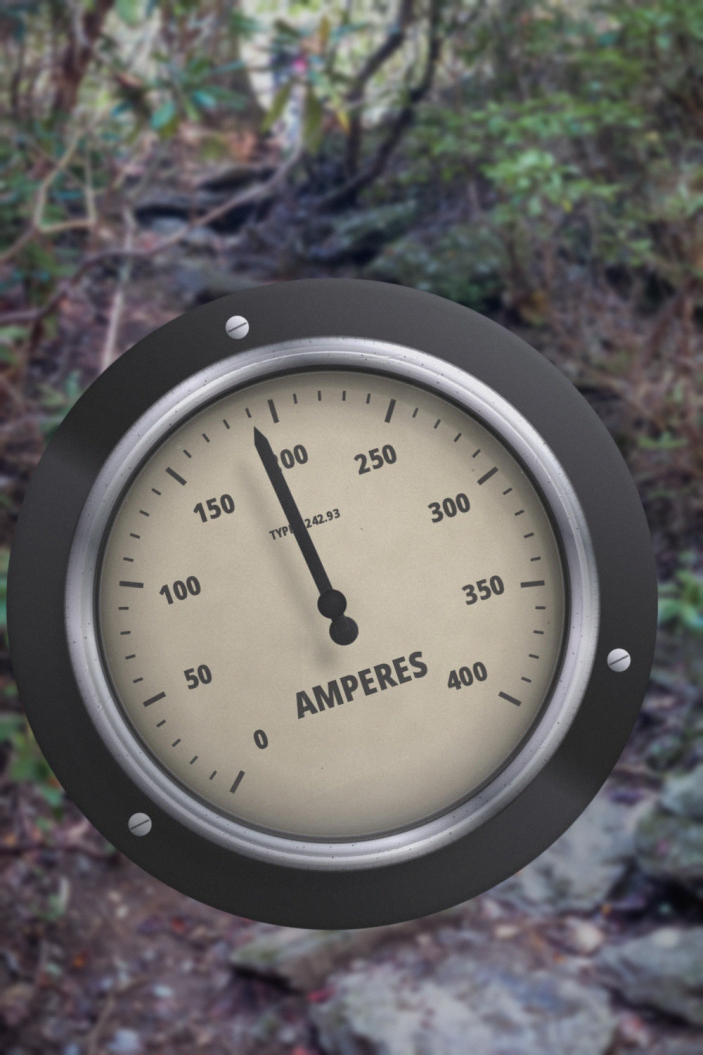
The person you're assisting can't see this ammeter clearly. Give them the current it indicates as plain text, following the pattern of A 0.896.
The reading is A 190
